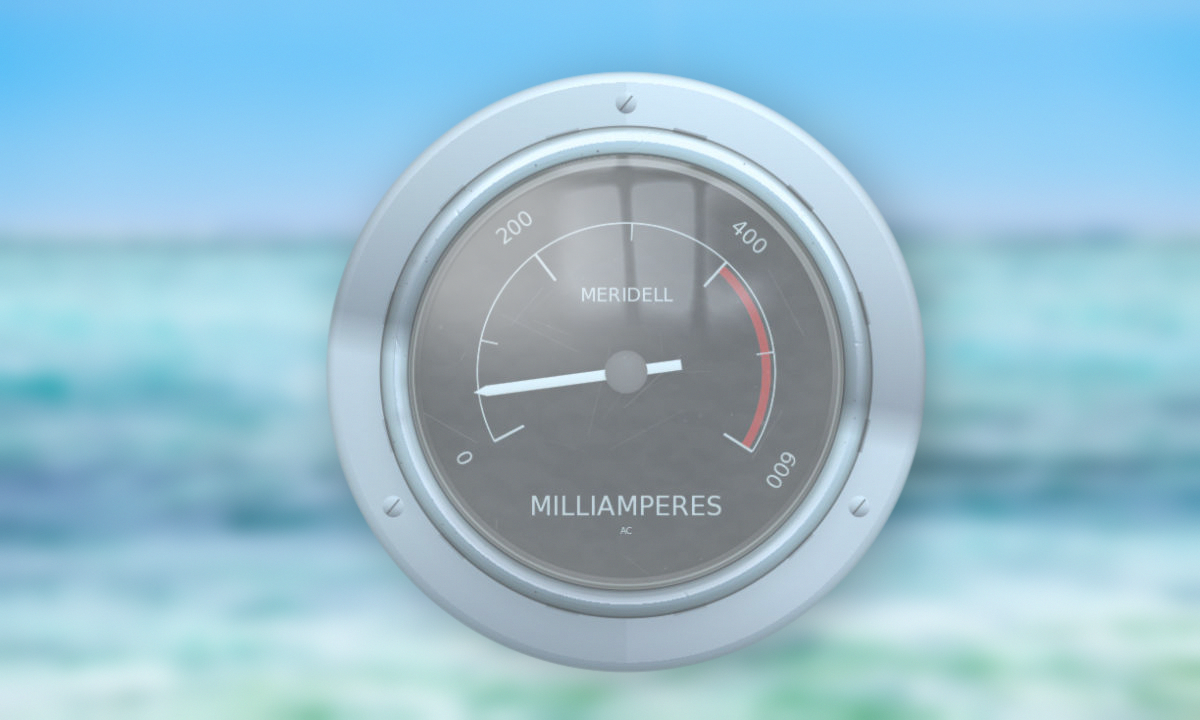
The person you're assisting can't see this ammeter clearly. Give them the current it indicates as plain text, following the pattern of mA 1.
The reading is mA 50
